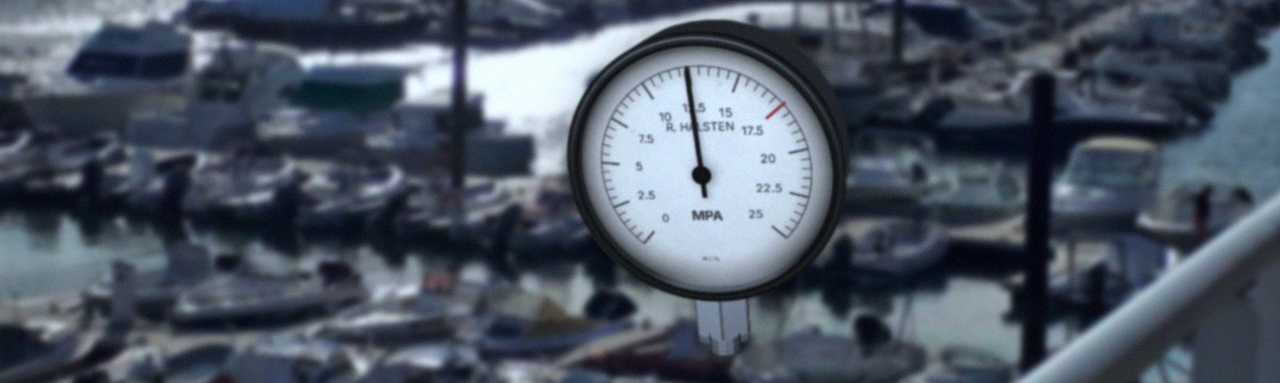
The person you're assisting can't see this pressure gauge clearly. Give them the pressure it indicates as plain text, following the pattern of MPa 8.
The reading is MPa 12.5
